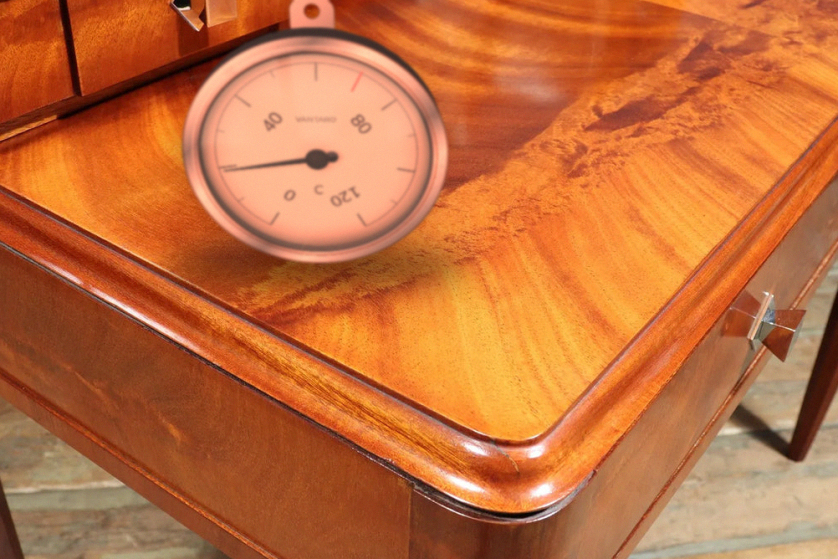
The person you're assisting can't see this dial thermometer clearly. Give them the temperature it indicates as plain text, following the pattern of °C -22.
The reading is °C 20
